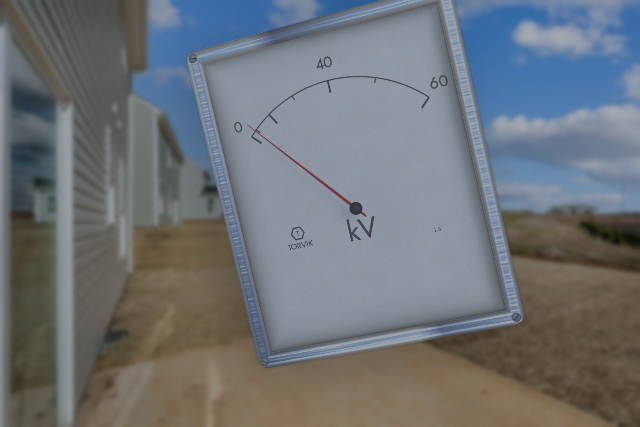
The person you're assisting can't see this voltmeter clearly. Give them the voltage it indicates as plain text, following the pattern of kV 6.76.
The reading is kV 10
